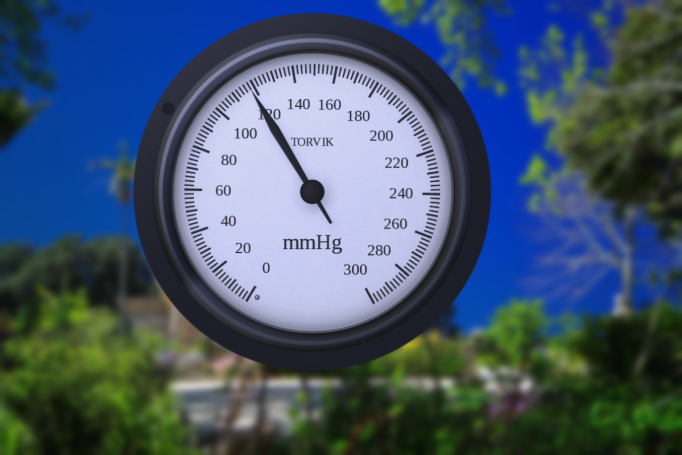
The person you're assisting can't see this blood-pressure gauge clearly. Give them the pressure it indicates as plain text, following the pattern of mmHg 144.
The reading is mmHg 118
